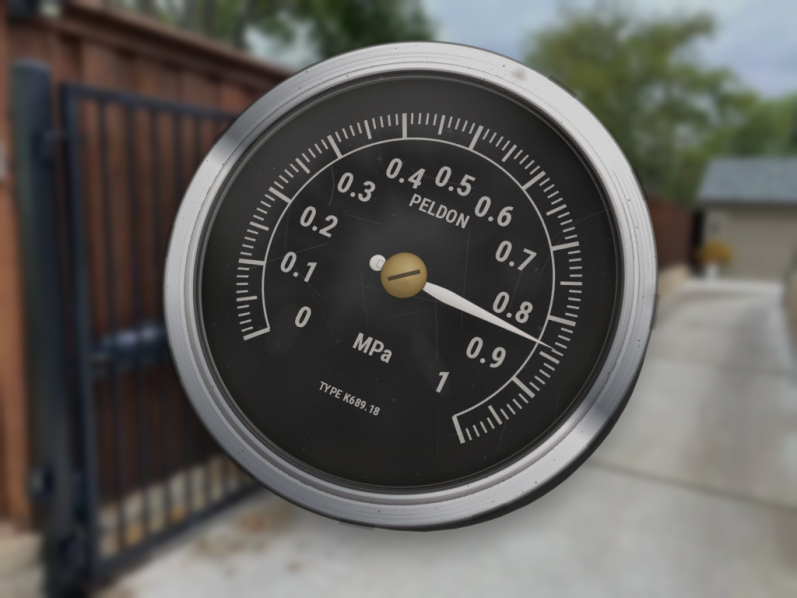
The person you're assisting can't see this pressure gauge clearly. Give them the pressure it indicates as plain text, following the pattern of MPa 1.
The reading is MPa 0.84
